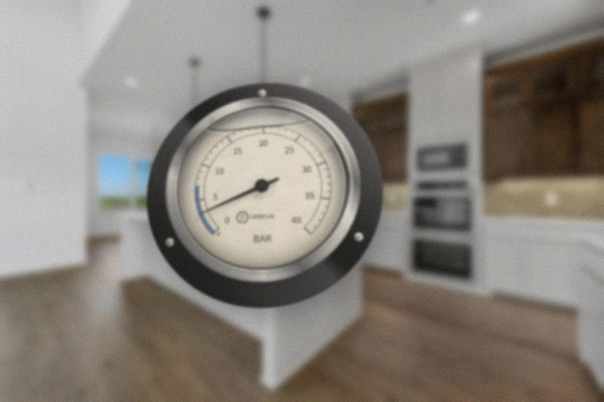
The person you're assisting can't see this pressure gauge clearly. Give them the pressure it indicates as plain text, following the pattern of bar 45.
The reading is bar 3
